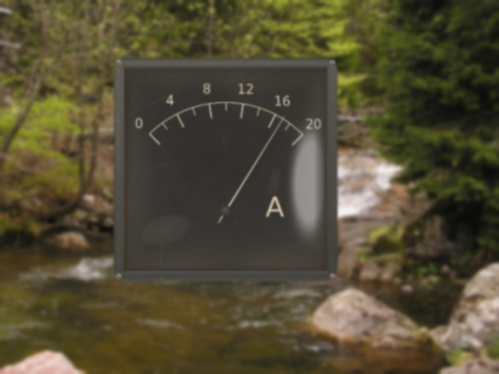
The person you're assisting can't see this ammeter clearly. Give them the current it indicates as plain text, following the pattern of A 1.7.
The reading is A 17
